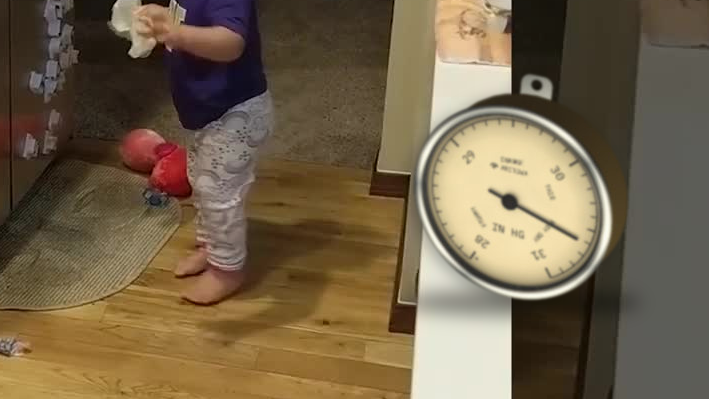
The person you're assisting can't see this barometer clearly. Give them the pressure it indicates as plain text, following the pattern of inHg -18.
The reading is inHg 30.6
